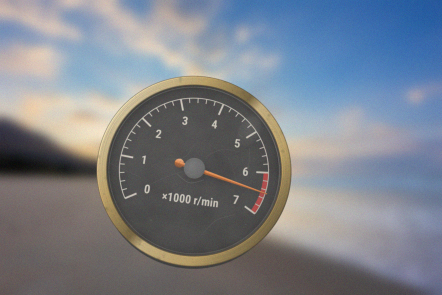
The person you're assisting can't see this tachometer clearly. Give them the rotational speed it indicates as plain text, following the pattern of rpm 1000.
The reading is rpm 6500
